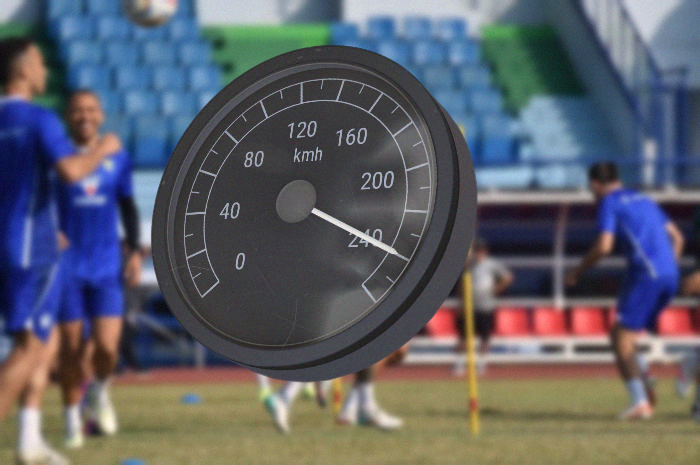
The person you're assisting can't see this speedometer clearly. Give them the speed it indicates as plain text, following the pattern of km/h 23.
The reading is km/h 240
